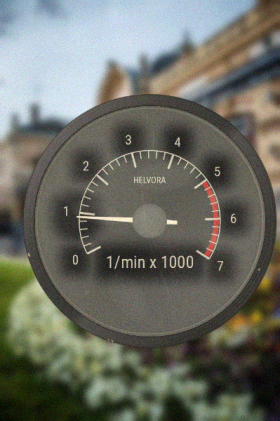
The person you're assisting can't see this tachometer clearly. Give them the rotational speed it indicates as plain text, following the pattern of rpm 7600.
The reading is rpm 900
